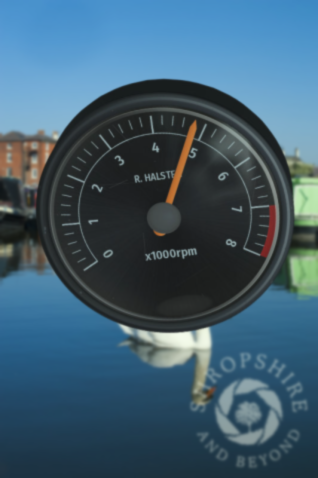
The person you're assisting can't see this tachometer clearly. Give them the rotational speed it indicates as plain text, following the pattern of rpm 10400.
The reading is rpm 4800
